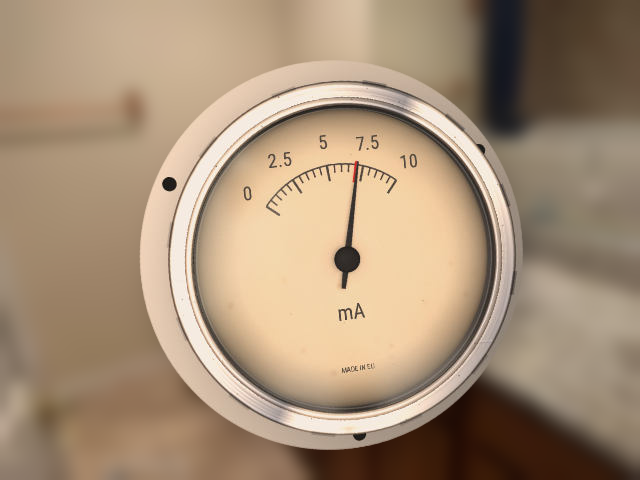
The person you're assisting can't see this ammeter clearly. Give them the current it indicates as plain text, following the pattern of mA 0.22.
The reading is mA 7
